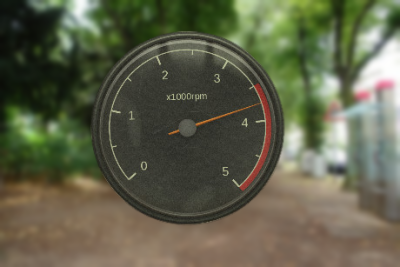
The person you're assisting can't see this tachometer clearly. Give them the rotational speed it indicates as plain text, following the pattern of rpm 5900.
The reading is rpm 3750
